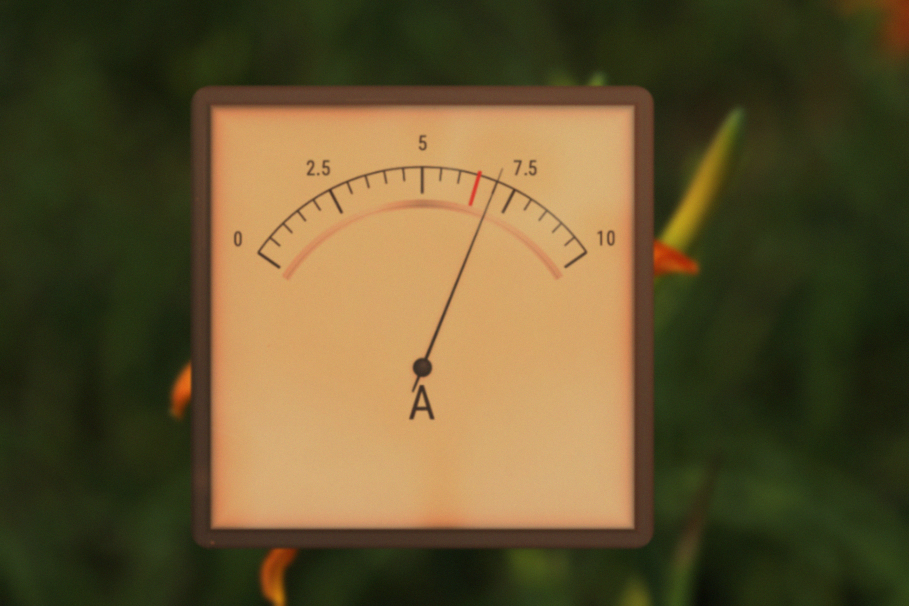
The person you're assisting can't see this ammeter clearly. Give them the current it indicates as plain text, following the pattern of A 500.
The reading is A 7
